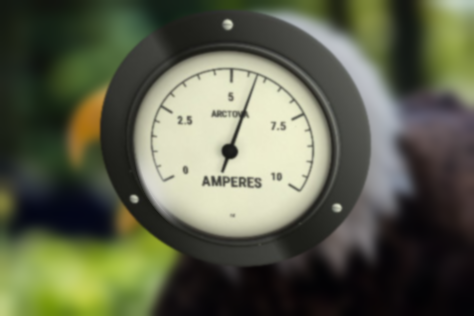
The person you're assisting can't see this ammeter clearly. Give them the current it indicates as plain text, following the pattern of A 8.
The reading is A 5.75
